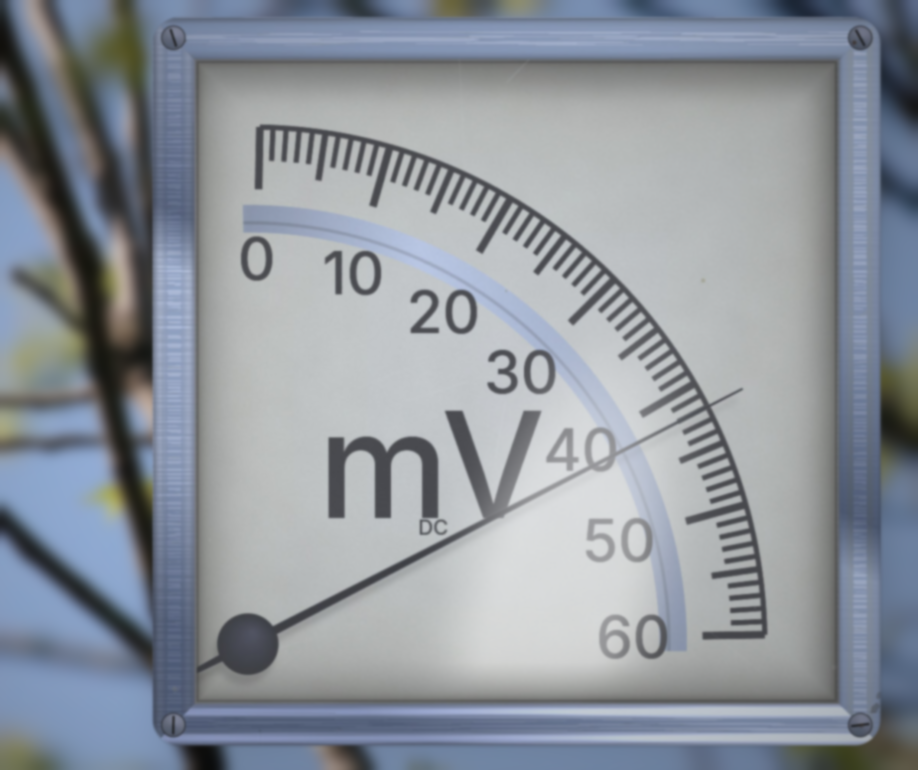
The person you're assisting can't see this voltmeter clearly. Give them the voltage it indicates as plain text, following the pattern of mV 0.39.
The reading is mV 42
